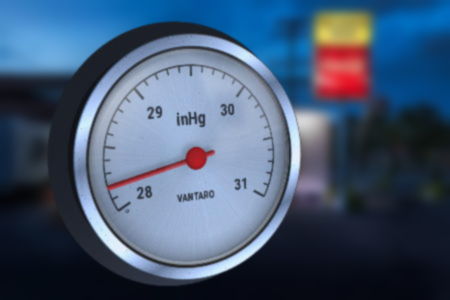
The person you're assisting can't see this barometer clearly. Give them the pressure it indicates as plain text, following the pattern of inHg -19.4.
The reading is inHg 28.2
